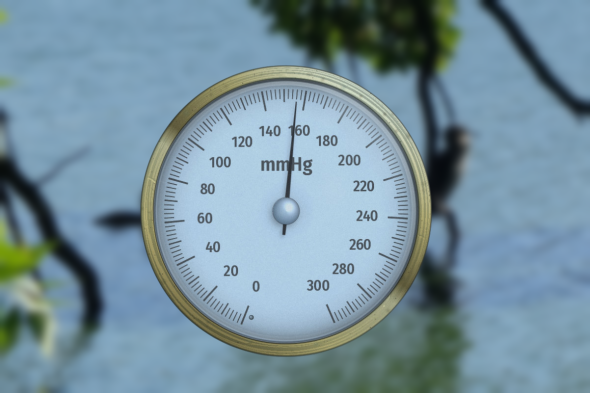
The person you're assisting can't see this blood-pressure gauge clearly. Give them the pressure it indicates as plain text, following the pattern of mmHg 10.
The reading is mmHg 156
